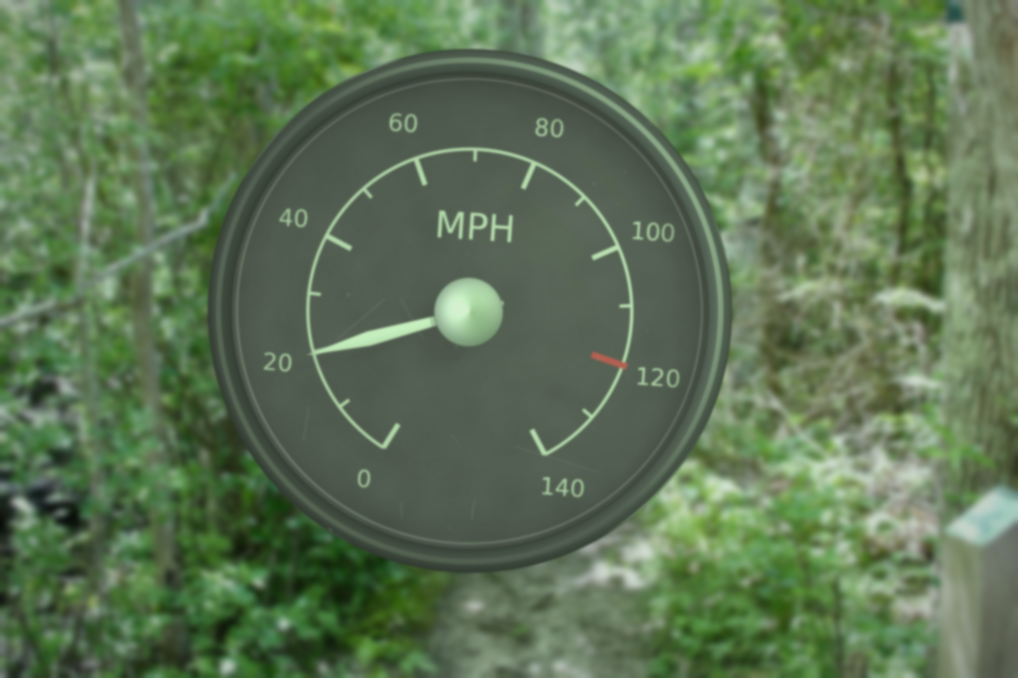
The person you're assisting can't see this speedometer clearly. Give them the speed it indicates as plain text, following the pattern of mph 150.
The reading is mph 20
